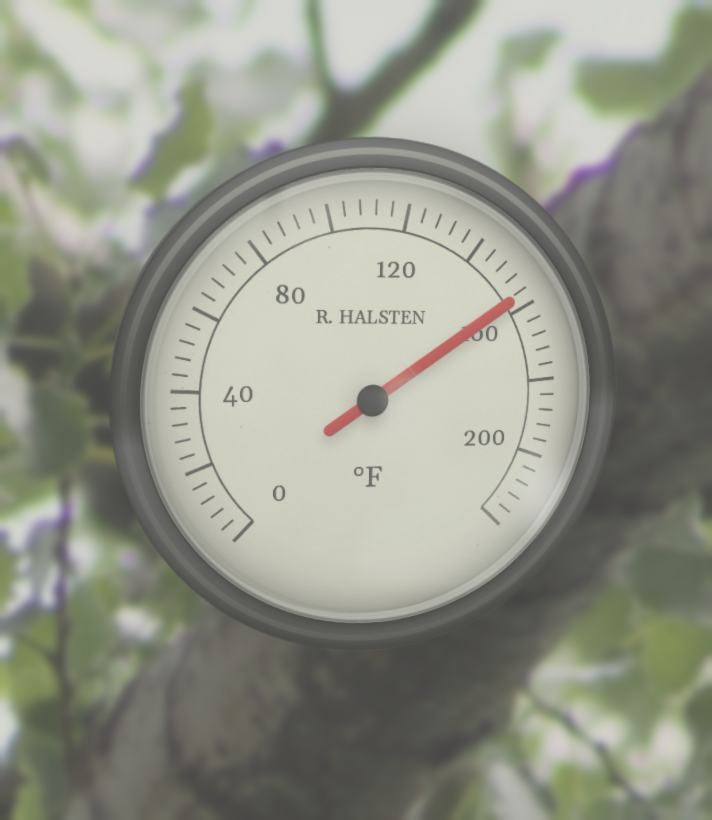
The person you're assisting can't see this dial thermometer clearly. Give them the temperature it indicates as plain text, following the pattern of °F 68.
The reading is °F 156
